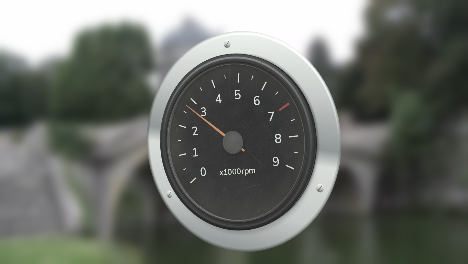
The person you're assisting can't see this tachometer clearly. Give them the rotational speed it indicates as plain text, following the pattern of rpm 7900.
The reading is rpm 2750
